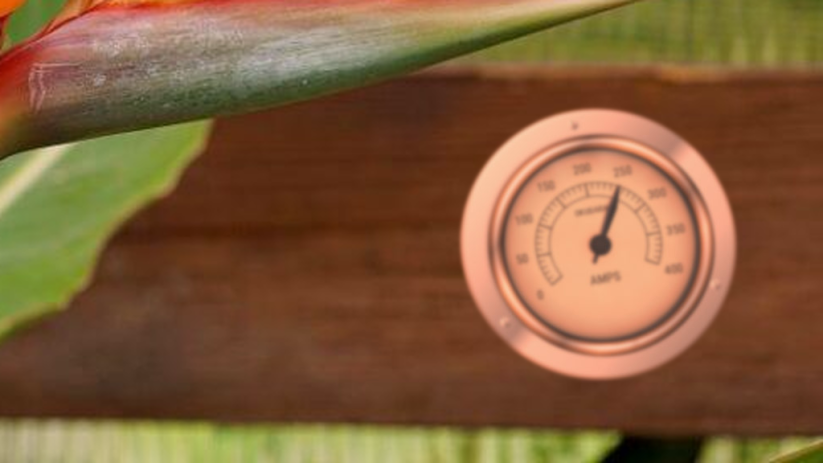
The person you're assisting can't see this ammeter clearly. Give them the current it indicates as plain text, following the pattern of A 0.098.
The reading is A 250
